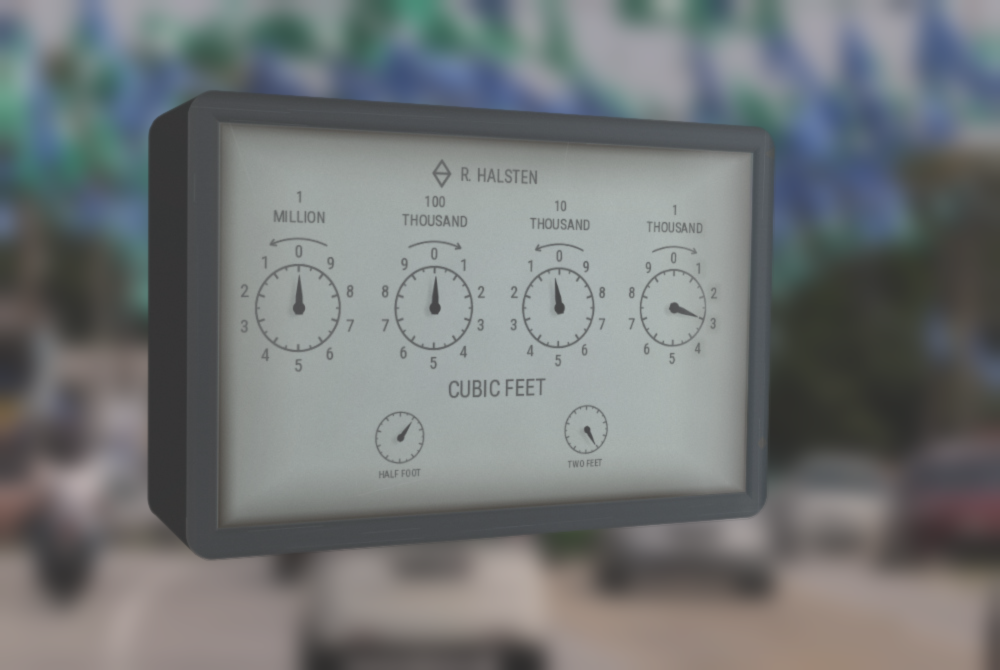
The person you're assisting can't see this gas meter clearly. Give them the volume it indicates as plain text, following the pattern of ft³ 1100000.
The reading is ft³ 300
